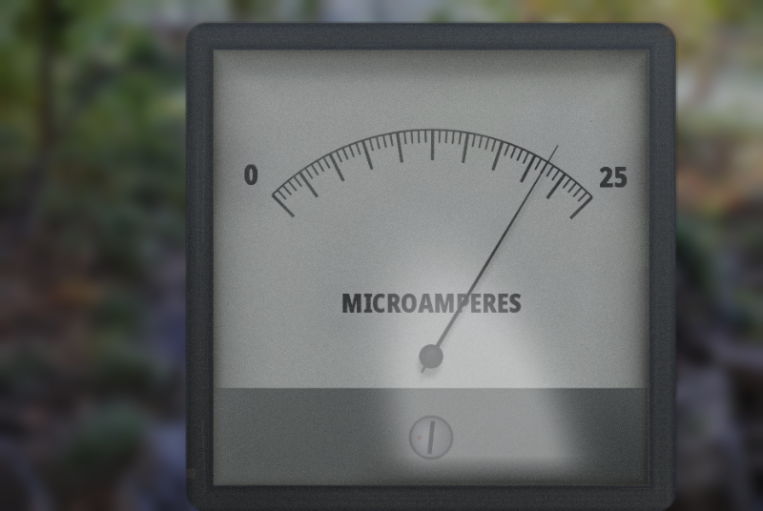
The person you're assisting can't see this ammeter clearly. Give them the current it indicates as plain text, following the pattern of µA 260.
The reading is µA 21
